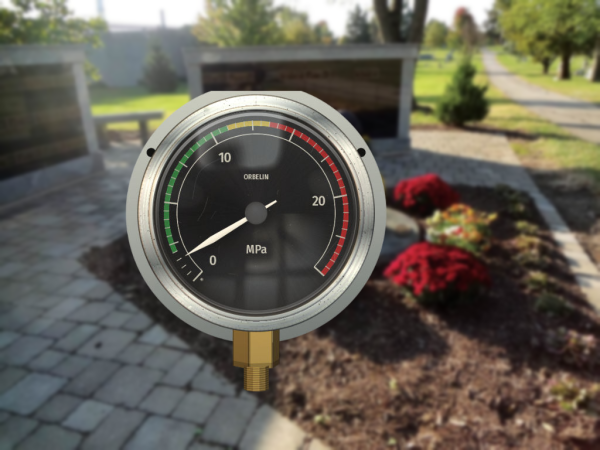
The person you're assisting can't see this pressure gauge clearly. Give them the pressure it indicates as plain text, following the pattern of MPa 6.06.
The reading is MPa 1.5
